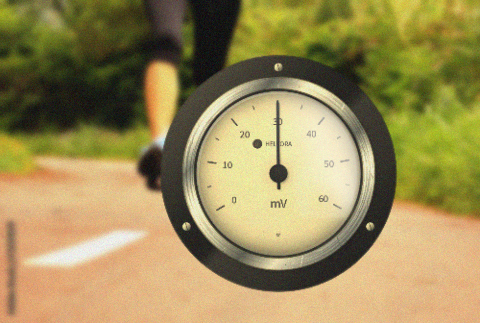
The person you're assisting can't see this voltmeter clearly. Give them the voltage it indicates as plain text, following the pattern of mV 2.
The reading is mV 30
